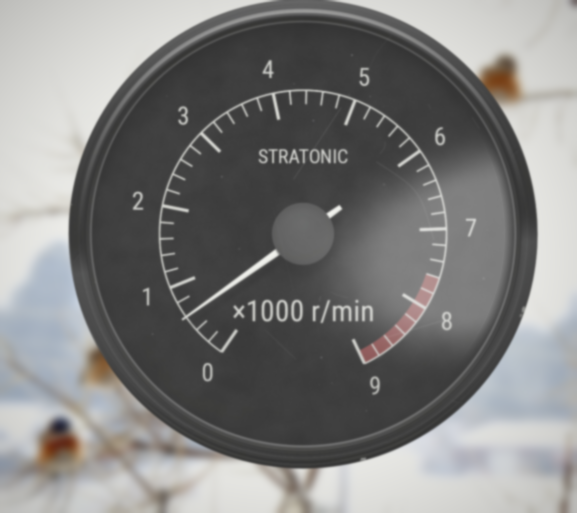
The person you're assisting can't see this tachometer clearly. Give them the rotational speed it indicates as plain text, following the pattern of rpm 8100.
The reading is rpm 600
